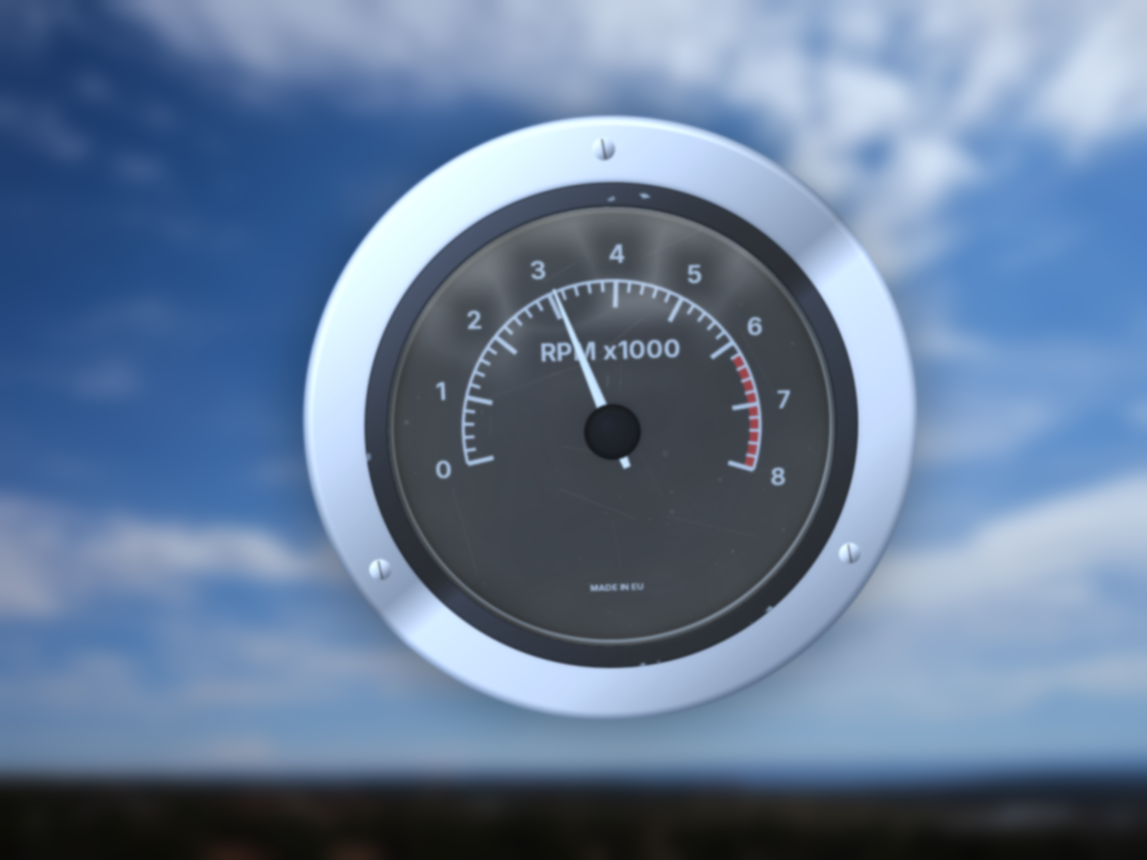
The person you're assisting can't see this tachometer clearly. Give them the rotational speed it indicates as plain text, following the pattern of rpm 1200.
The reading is rpm 3100
